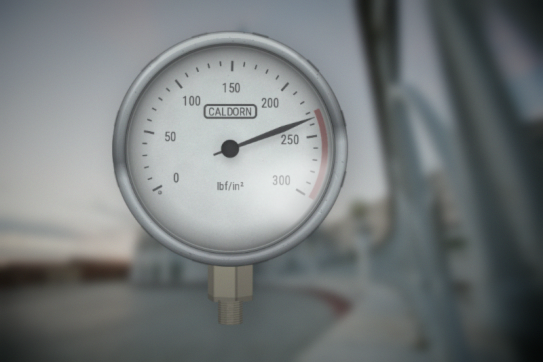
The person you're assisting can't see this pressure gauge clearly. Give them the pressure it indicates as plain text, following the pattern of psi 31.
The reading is psi 235
